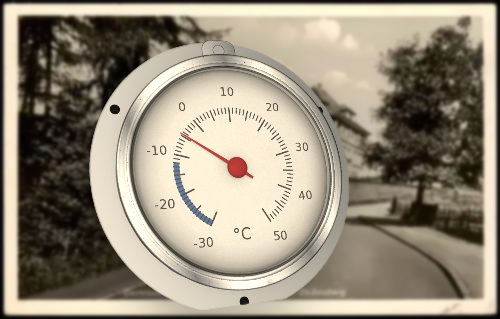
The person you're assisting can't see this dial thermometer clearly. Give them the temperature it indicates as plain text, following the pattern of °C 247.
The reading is °C -5
